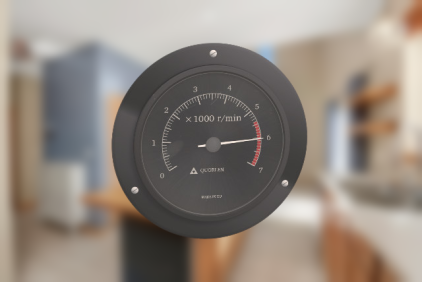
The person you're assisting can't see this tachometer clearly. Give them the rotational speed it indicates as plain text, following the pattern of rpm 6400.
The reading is rpm 6000
